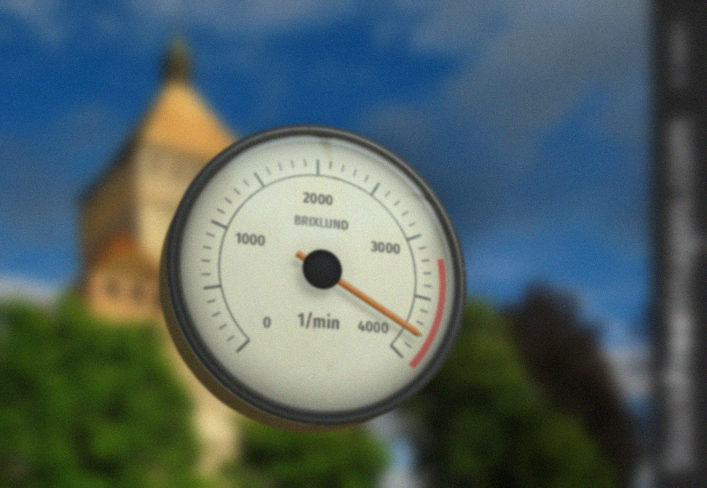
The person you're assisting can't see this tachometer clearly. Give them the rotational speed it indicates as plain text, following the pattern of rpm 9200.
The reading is rpm 3800
